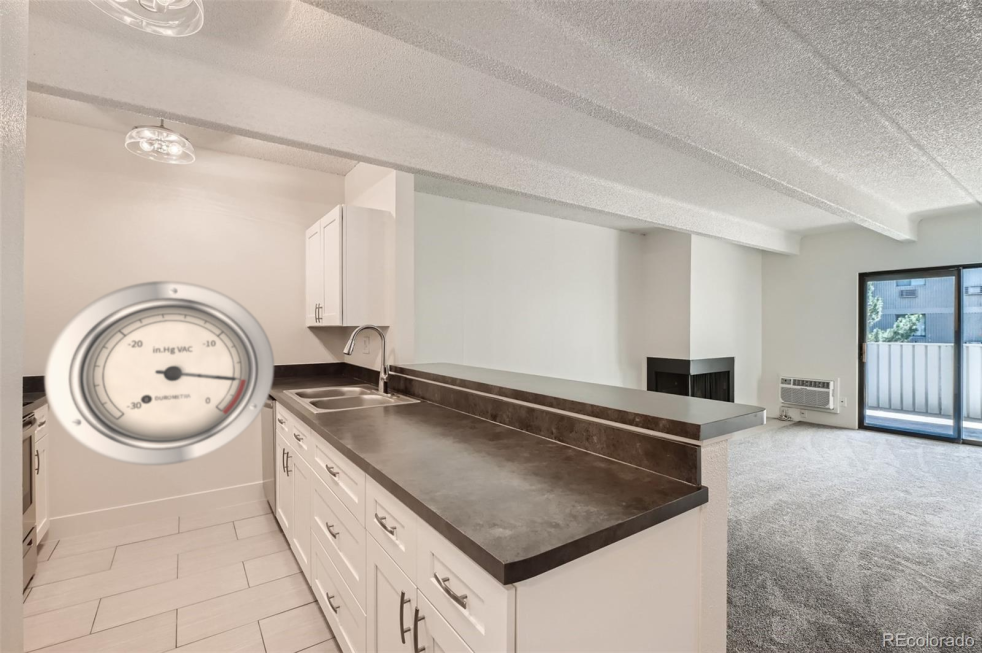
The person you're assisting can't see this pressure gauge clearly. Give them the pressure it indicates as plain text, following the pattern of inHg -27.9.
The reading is inHg -4
